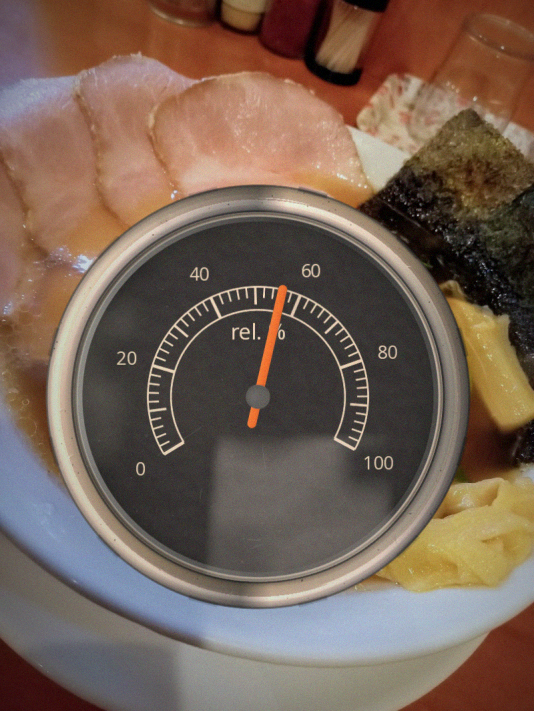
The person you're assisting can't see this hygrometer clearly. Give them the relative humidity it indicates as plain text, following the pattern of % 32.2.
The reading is % 56
